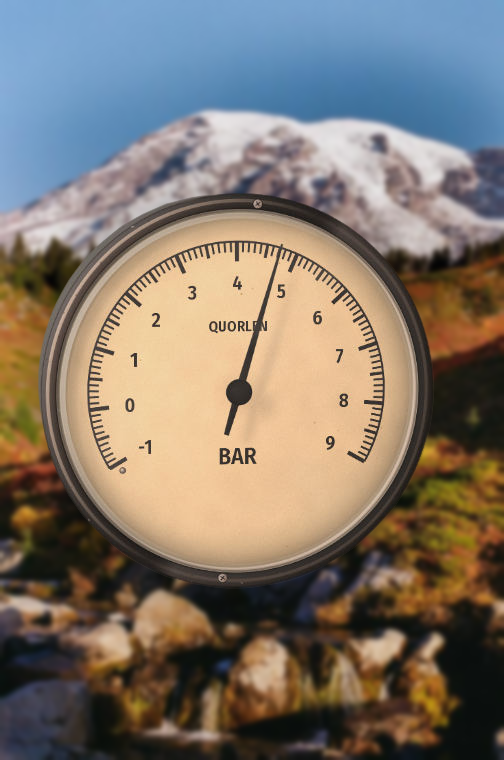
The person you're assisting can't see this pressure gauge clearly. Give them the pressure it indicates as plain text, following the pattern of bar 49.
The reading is bar 4.7
